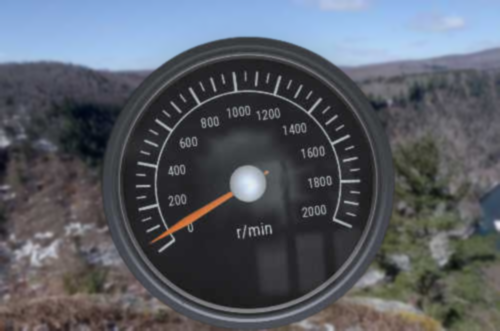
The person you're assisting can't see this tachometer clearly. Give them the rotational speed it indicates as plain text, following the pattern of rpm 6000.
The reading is rpm 50
